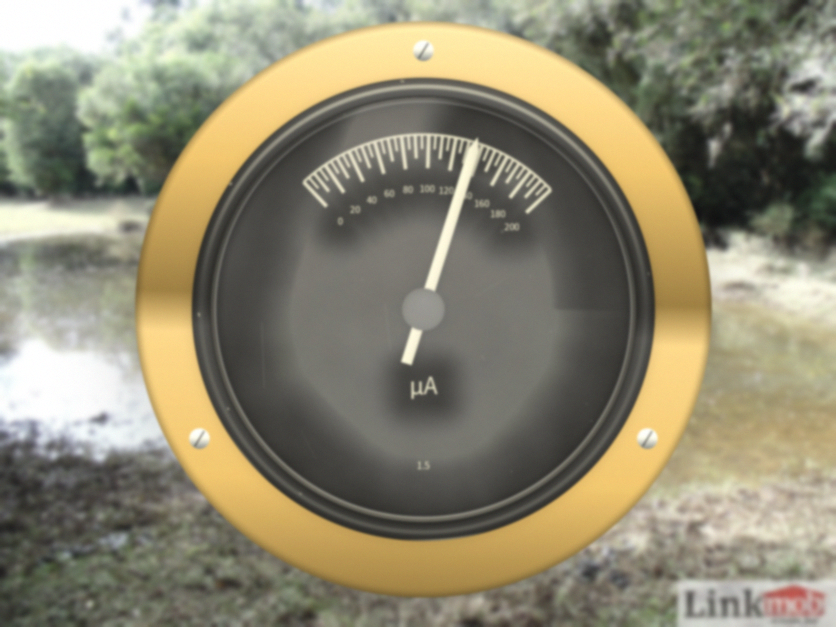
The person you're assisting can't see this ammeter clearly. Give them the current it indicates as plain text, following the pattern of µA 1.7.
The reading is µA 135
